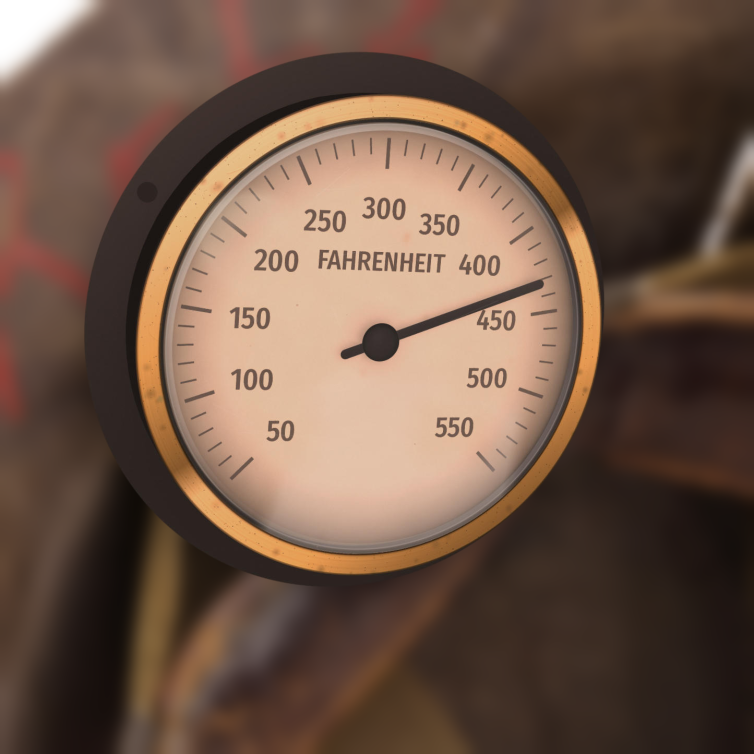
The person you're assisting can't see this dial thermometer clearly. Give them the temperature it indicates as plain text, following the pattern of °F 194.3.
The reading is °F 430
